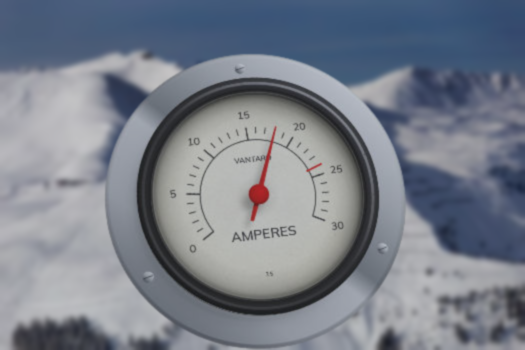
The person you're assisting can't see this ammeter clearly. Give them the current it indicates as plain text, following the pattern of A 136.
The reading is A 18
